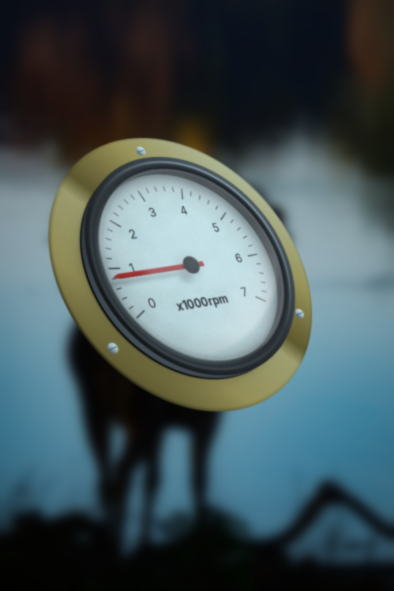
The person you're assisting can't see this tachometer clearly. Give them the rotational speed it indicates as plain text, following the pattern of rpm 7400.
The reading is rpm 800
